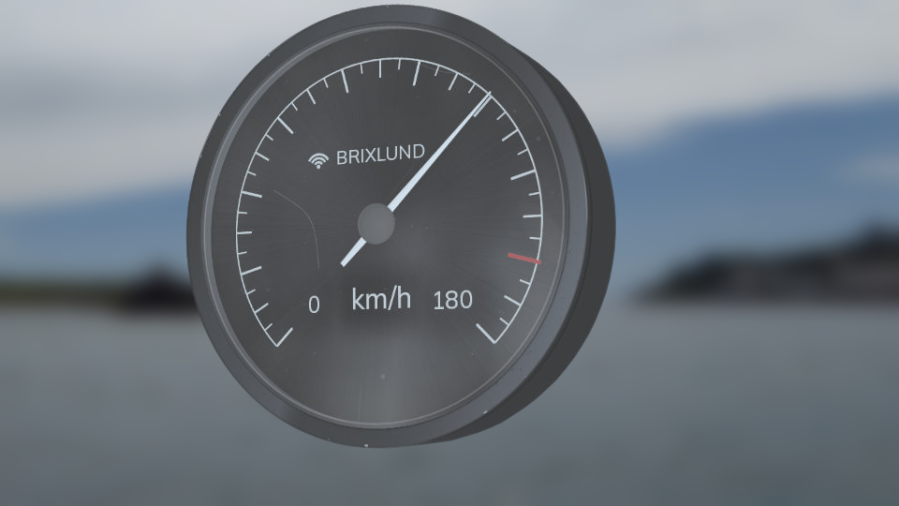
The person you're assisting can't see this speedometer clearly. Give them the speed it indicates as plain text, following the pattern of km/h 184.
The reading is km/h 120
